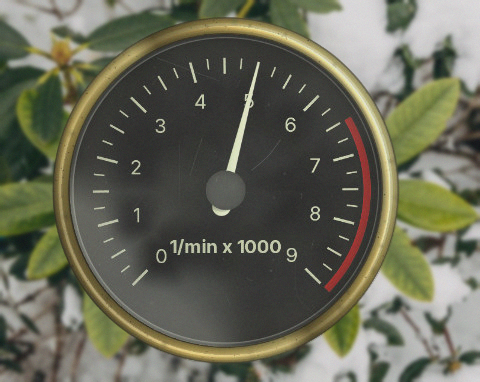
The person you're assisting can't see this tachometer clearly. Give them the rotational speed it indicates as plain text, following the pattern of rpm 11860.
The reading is rpm 5000
